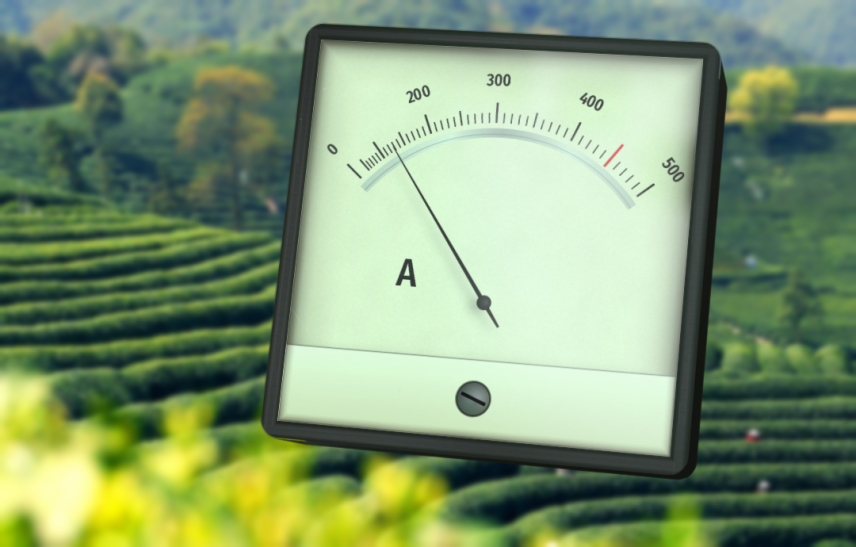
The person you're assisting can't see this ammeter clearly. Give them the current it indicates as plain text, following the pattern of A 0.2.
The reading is A 130
